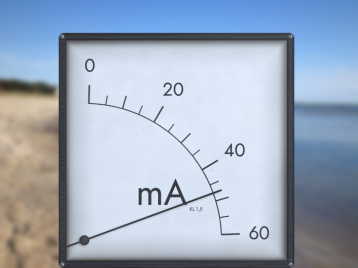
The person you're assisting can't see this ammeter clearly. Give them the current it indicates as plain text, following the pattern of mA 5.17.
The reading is mA 47.5
